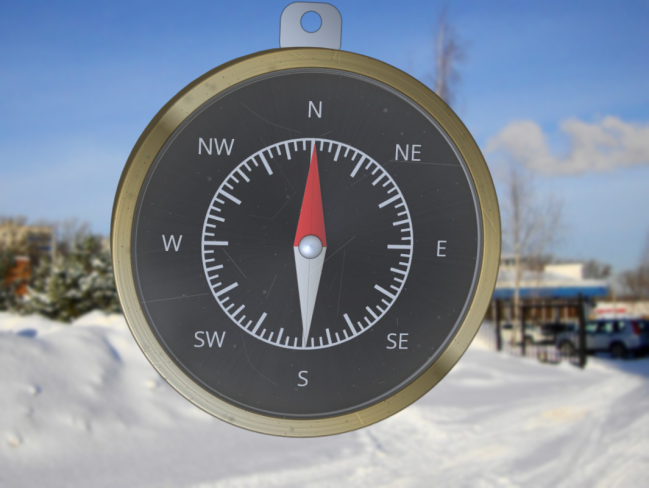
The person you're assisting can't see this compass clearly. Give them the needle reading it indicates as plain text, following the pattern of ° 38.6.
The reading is ° 0
